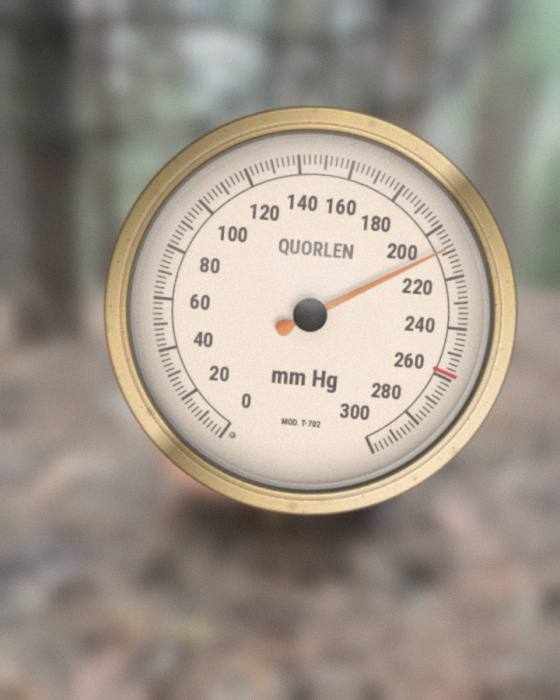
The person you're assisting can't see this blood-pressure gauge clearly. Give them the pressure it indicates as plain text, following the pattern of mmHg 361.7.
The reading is mmHg 208
